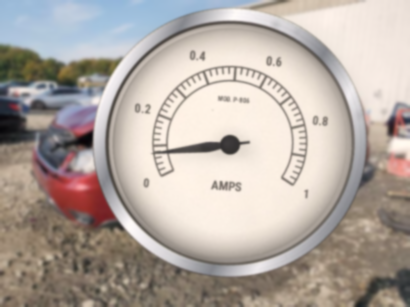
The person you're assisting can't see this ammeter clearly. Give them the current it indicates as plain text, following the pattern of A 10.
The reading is A 0.08
